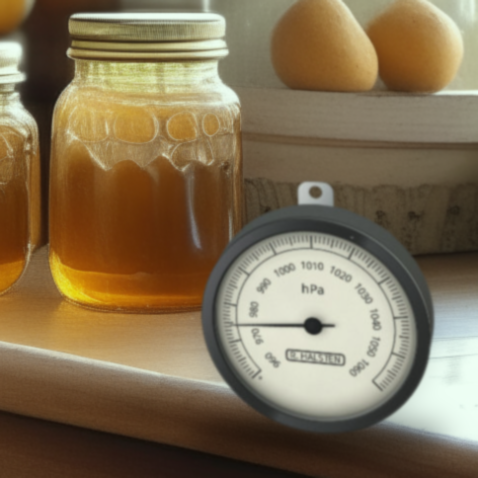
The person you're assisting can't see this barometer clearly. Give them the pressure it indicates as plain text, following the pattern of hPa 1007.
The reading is hPa 975
